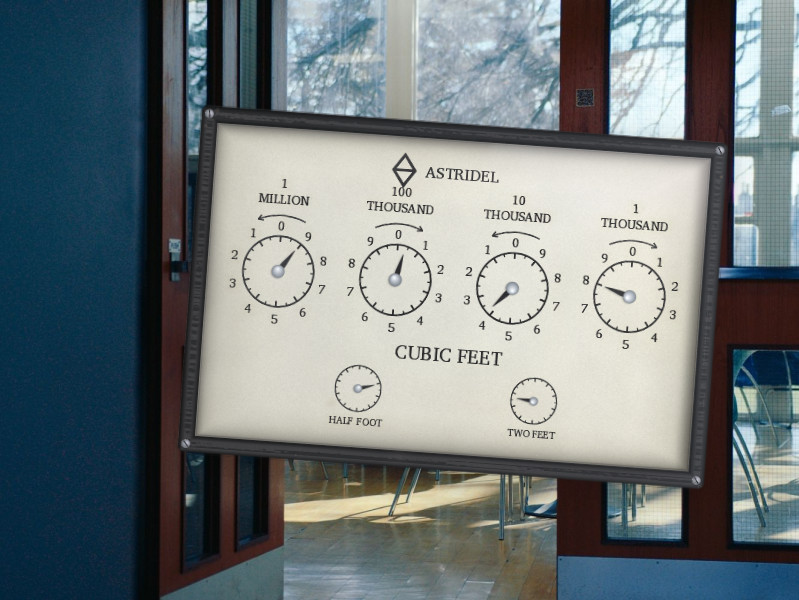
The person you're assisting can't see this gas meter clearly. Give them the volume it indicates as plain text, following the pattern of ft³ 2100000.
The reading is ft³ 903800
